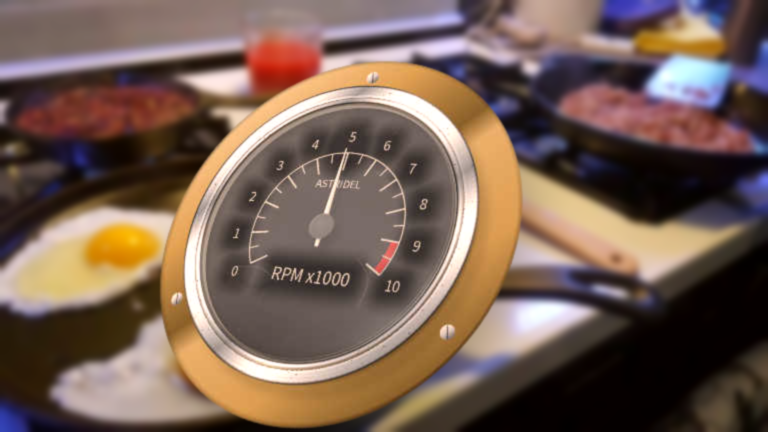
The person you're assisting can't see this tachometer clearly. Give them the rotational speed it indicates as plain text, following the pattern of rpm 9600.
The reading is rpm 5000
